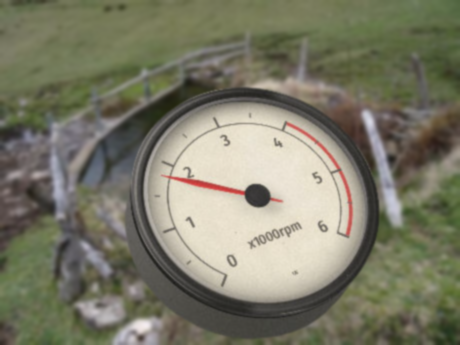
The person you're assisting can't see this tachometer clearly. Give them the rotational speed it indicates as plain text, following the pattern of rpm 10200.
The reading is rpm 1750
